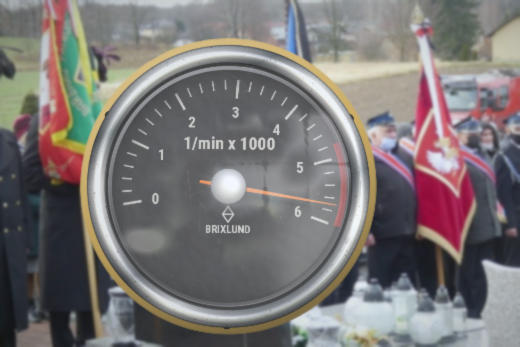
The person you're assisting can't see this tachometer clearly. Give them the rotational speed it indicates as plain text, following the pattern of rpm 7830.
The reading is rpm 5700
